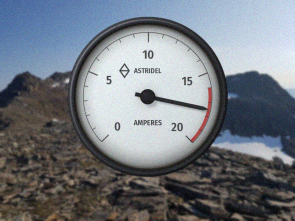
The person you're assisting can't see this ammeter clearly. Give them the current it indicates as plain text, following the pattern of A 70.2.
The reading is A 17.5
